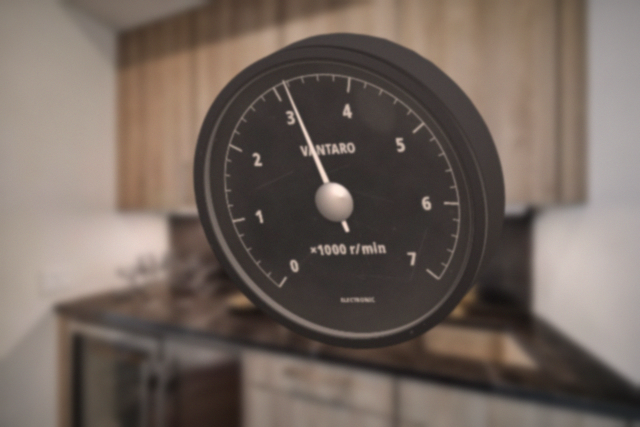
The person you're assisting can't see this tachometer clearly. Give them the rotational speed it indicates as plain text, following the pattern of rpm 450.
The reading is rpm 3200
